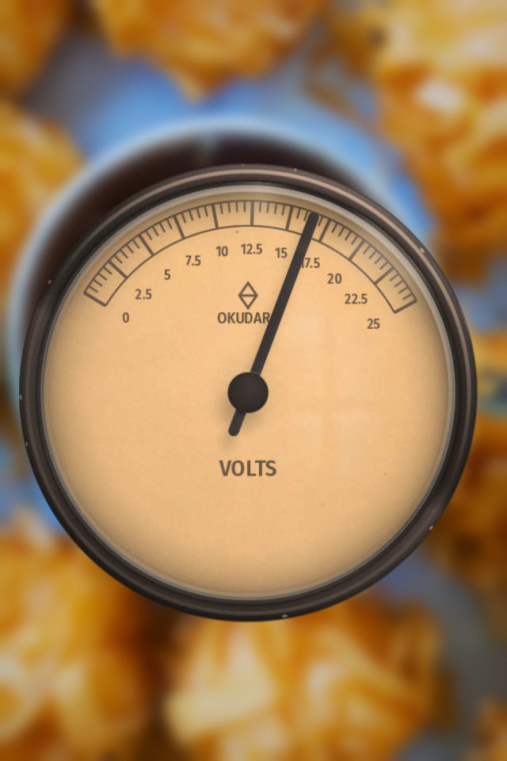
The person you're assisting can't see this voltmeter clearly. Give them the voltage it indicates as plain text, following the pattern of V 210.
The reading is V 16.5
